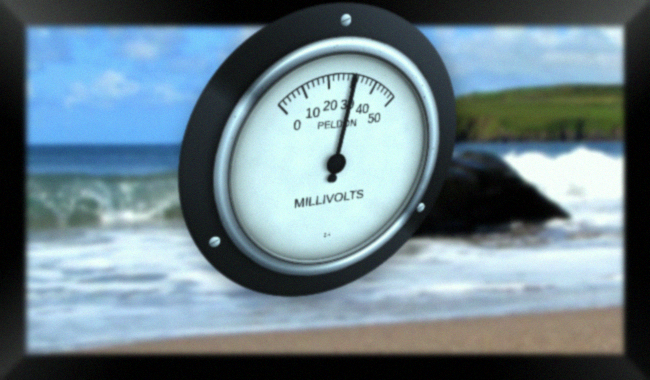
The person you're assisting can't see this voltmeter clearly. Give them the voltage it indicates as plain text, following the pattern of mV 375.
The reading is mV 30
